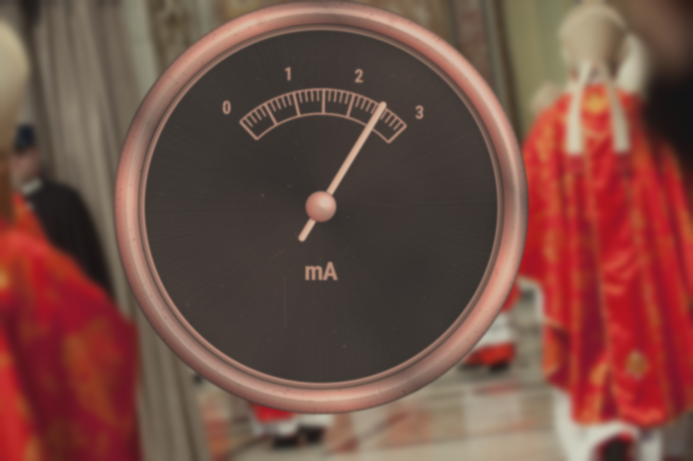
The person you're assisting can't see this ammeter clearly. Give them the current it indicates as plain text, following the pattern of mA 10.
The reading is mA 2.5
